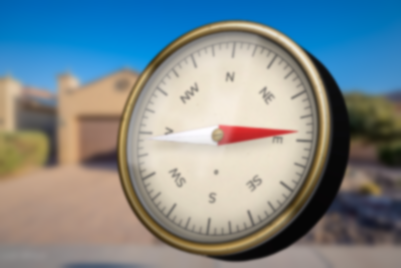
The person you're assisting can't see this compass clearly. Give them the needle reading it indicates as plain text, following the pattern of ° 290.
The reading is ° 85
